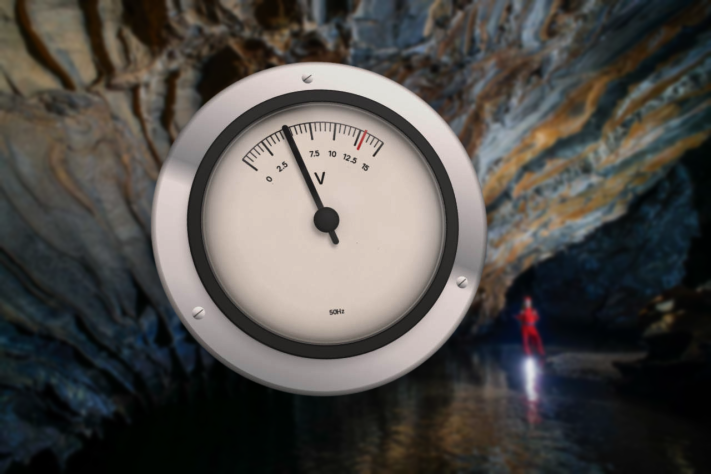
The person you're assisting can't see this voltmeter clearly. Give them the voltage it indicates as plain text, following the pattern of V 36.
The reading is V 5
